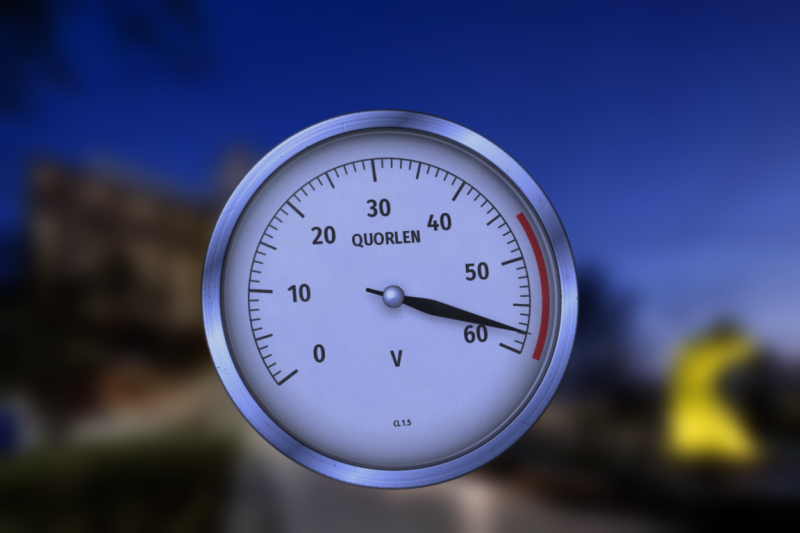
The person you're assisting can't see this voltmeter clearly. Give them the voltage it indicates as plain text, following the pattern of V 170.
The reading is V 58
